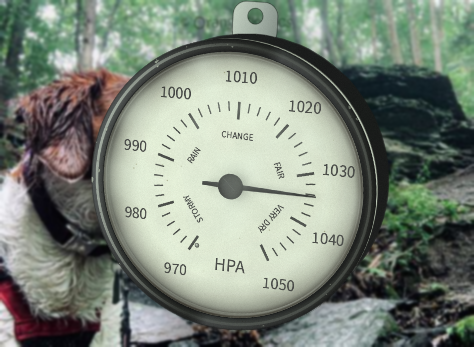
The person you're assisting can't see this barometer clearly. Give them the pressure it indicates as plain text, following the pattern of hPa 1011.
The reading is hPa 1034
